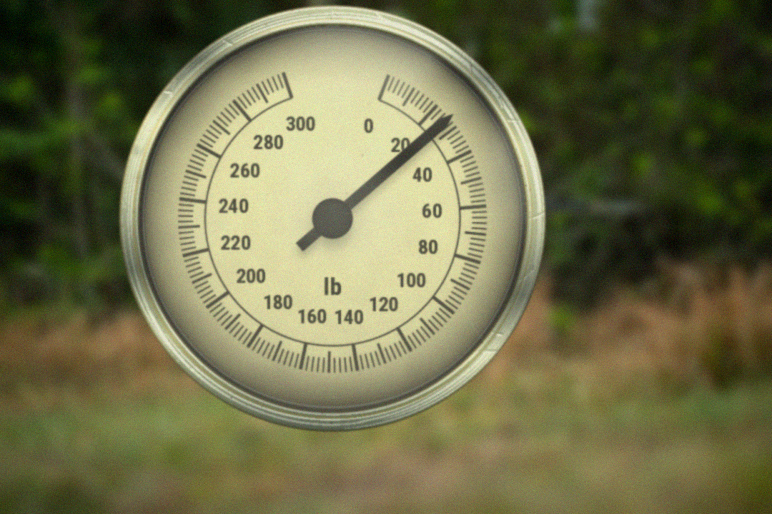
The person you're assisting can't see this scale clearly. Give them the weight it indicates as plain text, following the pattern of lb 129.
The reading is lb 26
